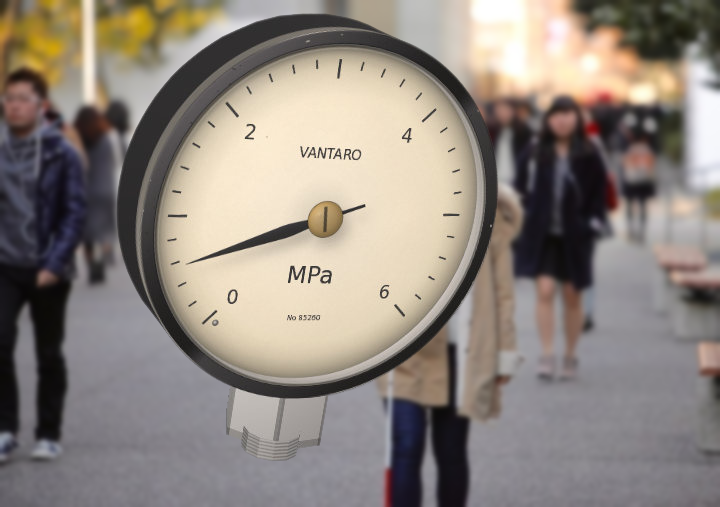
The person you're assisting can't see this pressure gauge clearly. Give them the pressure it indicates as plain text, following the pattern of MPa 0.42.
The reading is MPa 0.6
